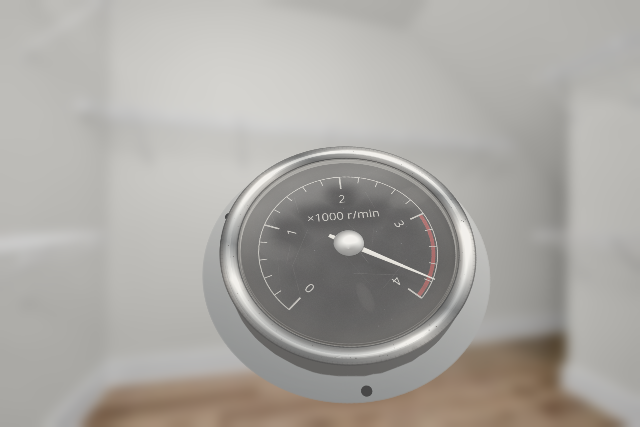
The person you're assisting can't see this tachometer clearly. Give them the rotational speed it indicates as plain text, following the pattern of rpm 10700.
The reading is rpm 3800
